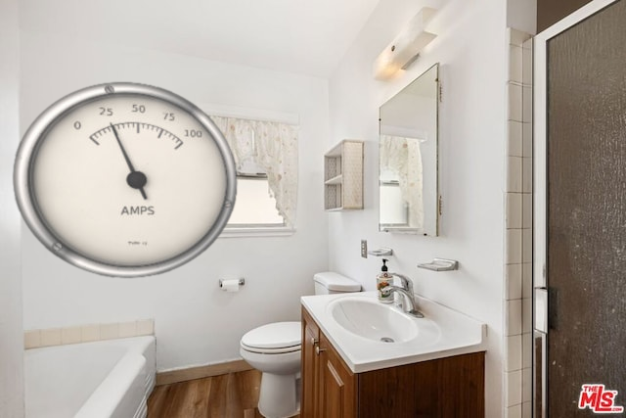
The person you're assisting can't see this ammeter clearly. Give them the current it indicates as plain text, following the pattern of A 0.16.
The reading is A 25
